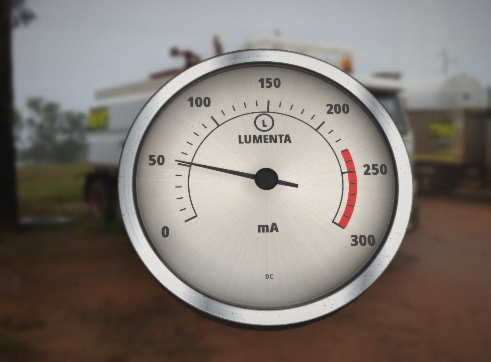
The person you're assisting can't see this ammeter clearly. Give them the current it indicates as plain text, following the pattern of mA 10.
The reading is mA 50
